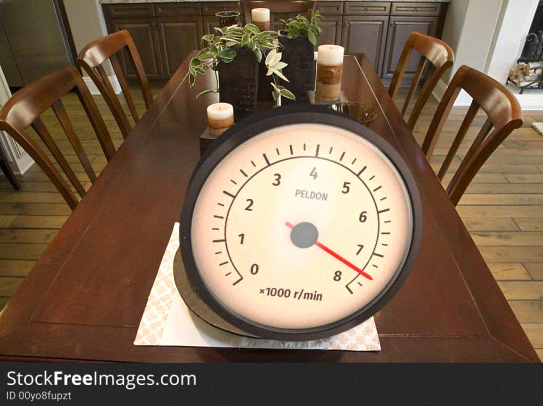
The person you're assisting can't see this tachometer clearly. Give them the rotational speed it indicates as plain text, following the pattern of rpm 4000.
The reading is rpm 7500
